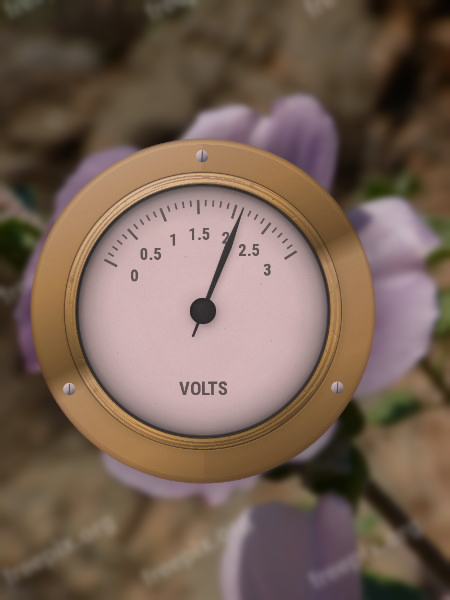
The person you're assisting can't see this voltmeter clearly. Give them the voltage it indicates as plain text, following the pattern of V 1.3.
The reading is V 2.1
